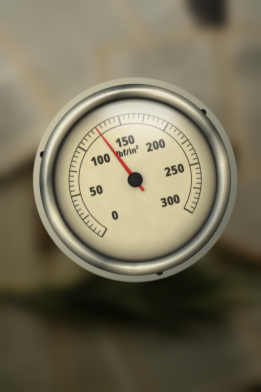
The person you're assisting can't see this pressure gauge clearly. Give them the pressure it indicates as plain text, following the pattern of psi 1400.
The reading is psi 125
